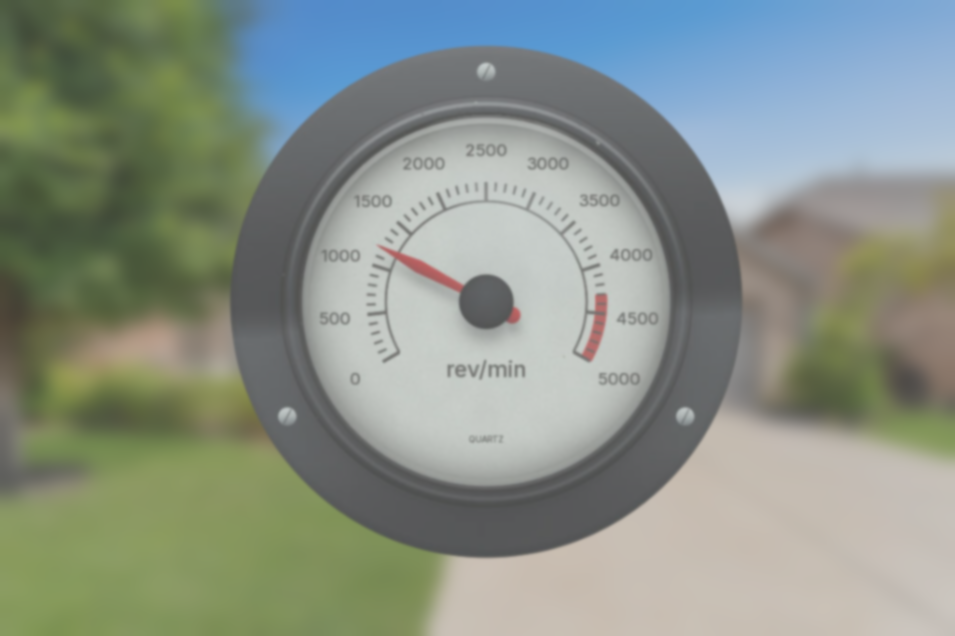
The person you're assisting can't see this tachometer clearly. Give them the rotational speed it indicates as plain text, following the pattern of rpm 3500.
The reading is rpm 1200
